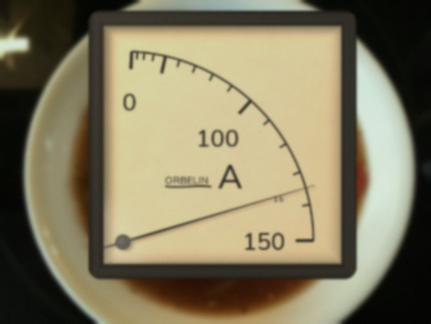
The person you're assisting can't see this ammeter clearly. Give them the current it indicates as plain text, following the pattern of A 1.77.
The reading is A 135
